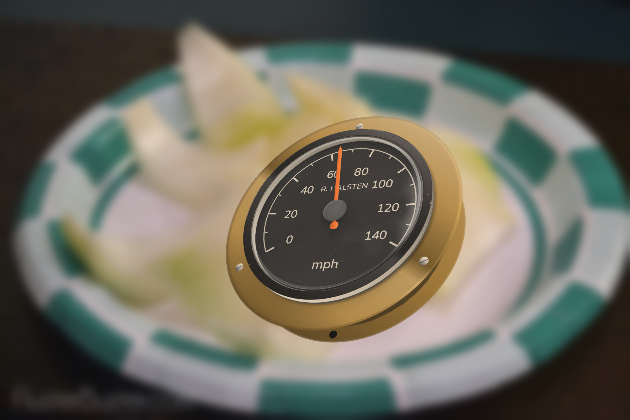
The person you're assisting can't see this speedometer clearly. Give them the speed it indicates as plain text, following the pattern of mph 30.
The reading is mph 65
